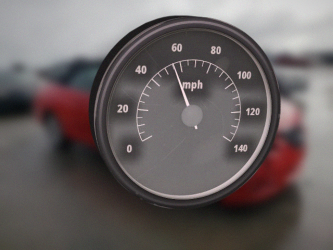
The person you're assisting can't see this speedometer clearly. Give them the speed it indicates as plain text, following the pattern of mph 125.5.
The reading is mph 55
